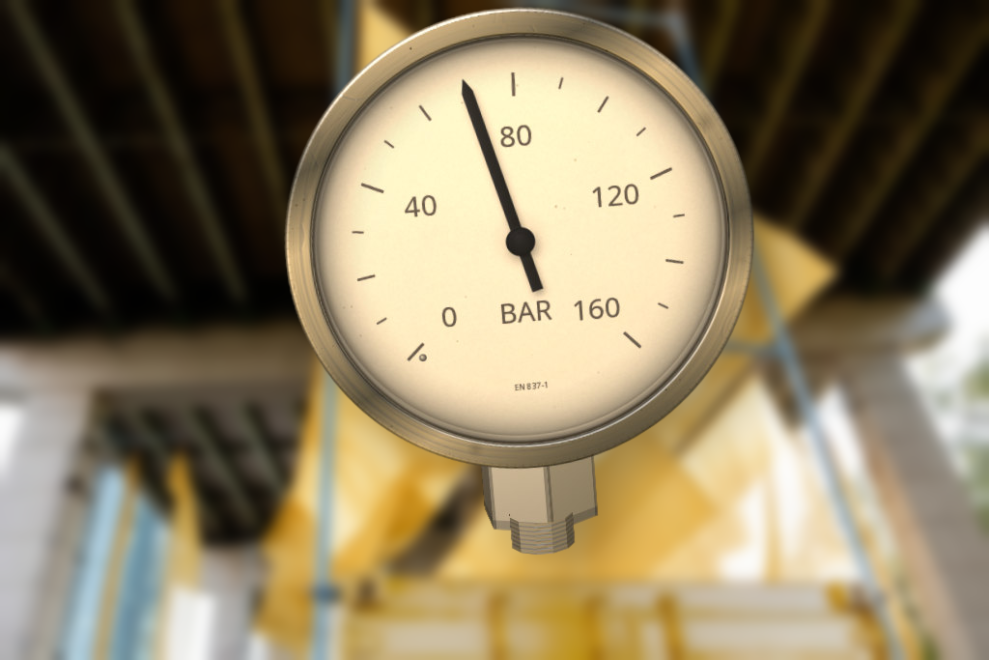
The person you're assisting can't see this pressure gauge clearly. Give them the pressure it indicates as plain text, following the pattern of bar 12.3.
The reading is bar 70
